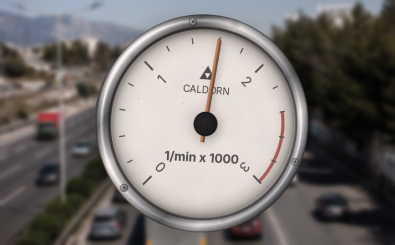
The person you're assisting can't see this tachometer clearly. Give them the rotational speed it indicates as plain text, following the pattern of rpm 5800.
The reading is rpm 1600
